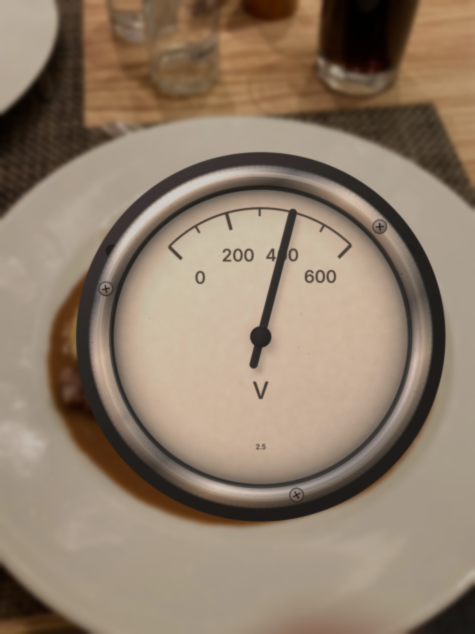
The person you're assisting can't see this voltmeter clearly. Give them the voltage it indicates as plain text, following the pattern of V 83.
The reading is V 400
